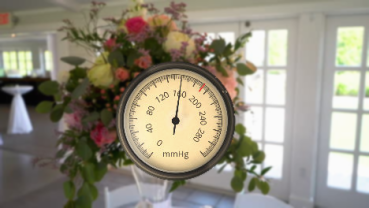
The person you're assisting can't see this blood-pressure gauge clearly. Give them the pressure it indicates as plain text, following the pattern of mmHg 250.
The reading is mmHg 160
